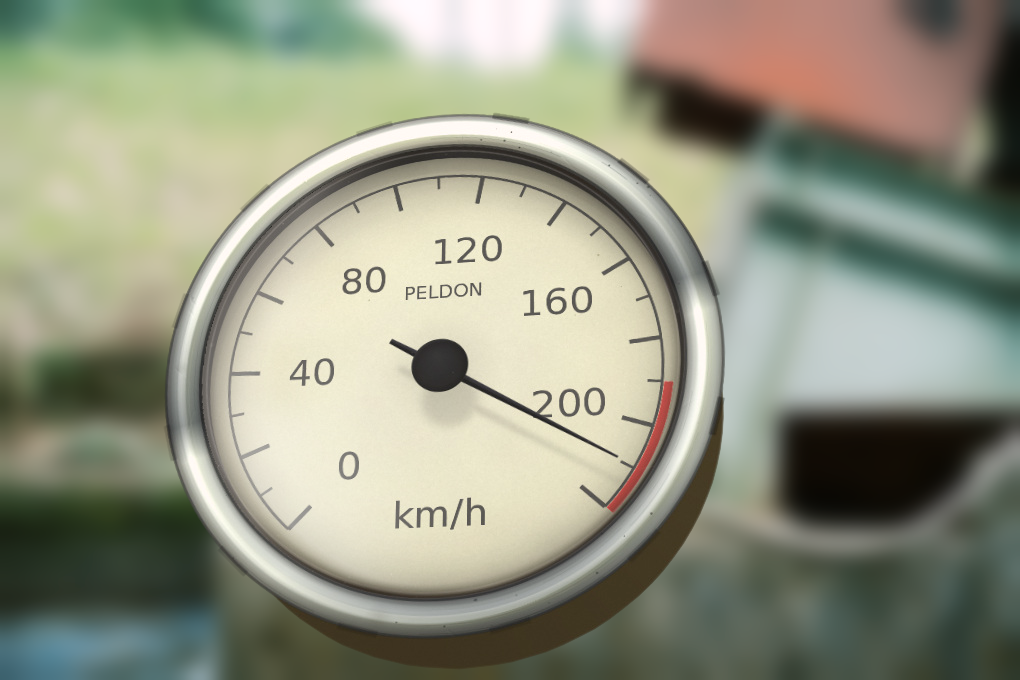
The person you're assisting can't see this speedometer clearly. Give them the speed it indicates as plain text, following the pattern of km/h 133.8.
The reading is km/h 210
